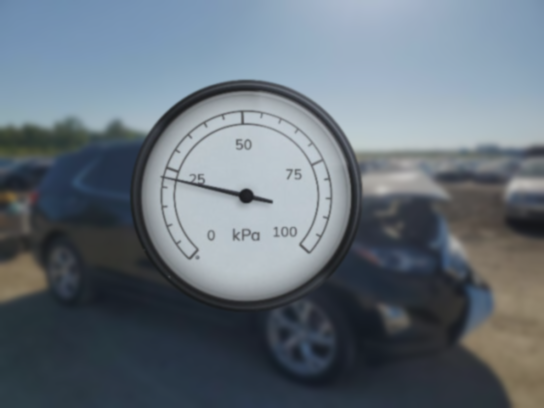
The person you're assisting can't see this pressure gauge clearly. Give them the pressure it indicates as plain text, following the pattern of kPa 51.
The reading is kPa 22.5
